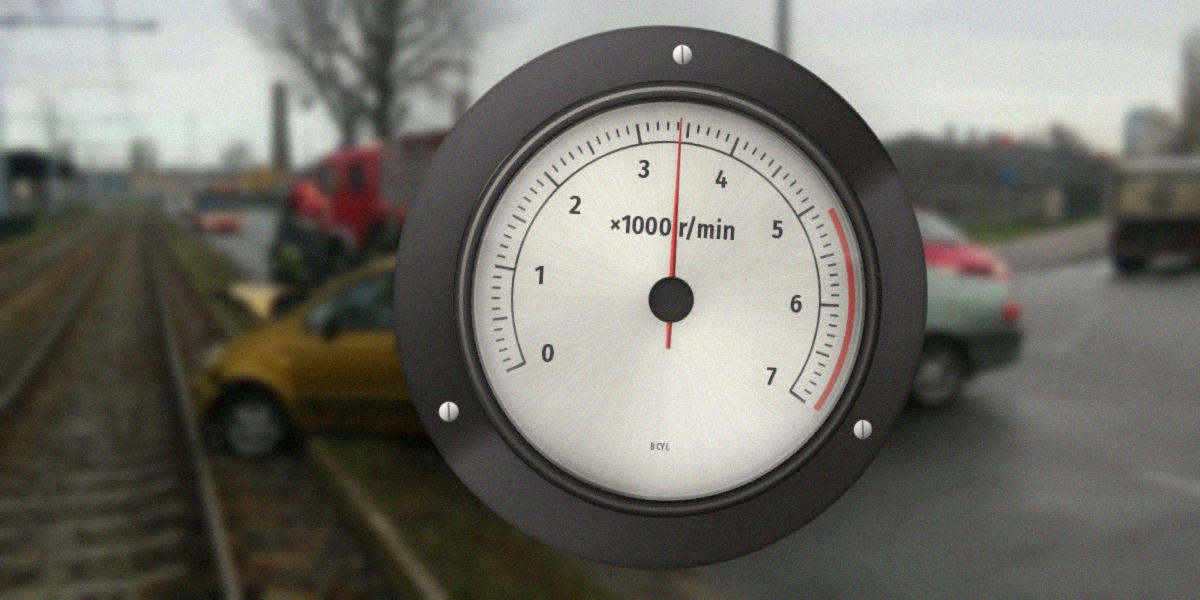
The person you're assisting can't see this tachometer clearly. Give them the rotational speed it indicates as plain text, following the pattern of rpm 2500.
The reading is rpm 3400
